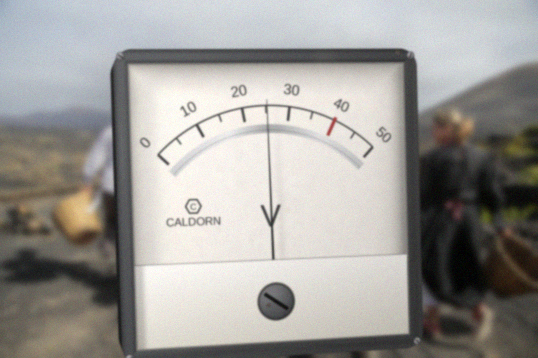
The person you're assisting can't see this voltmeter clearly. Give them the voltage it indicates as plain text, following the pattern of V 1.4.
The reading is V 25
